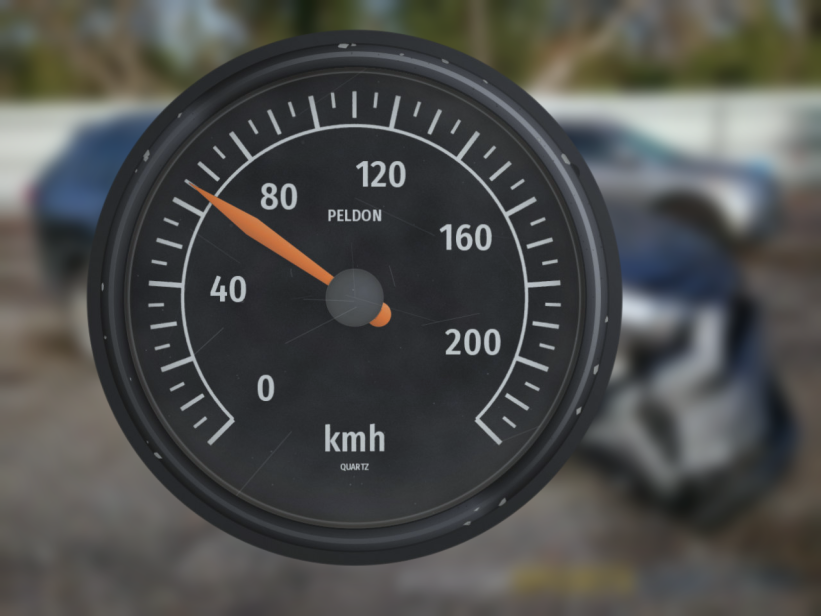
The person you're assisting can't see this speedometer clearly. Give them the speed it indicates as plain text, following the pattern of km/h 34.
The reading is km/h 65
